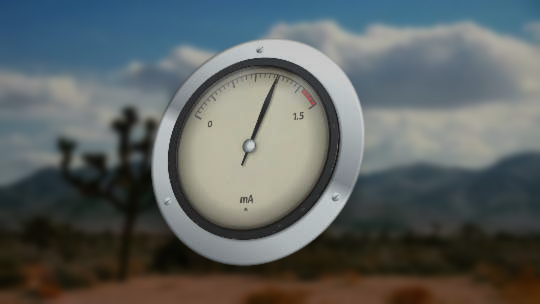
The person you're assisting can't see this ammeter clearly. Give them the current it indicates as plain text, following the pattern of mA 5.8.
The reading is mA 1
